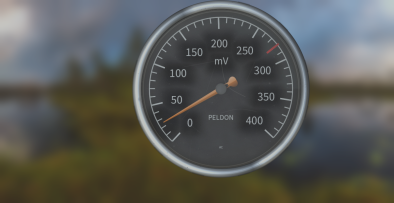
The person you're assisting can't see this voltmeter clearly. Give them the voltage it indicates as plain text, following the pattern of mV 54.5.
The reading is mV 25
